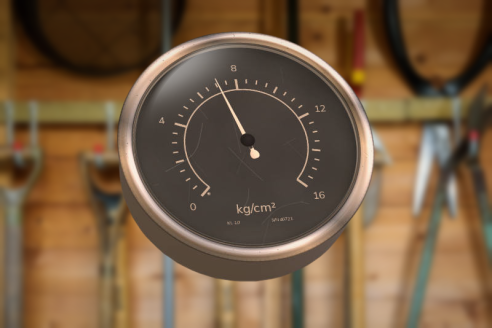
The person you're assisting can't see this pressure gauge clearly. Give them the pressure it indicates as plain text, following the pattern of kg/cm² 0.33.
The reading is kg/cm² 7
